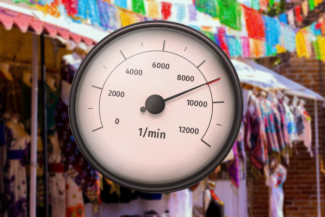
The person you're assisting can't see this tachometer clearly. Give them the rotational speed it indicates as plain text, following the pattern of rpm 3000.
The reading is rpm 9000
